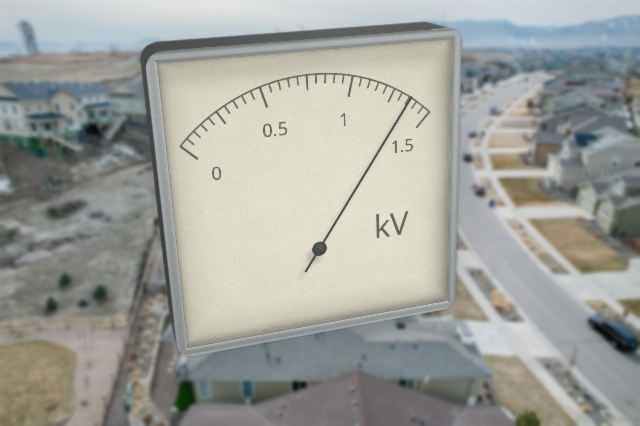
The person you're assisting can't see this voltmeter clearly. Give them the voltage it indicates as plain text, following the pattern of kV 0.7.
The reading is kV 1.35
